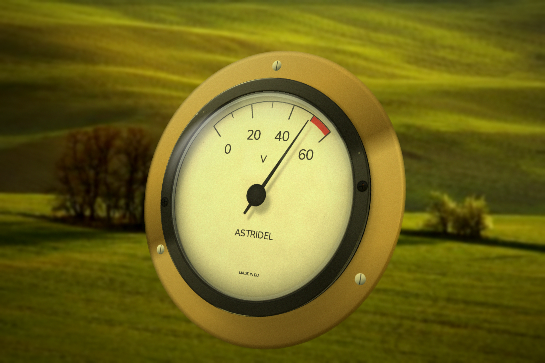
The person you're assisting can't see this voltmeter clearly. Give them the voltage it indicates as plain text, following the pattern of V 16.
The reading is V 50
